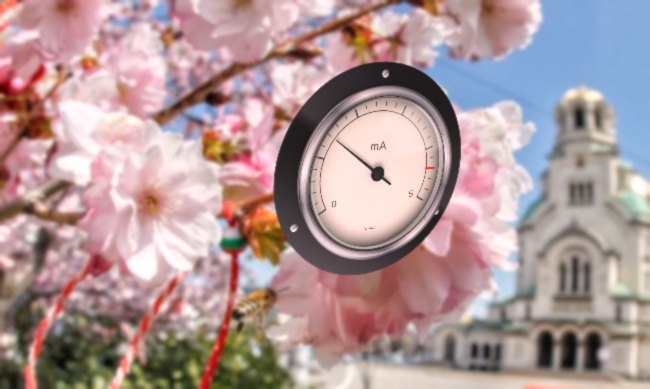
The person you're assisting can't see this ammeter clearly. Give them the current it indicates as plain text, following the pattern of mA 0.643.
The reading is mA 1.4
